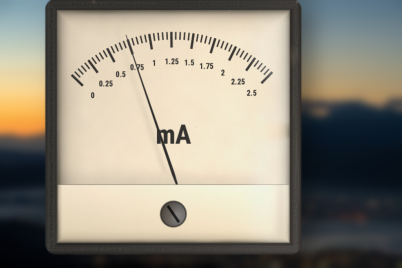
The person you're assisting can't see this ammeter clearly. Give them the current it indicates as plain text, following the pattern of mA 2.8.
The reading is mA 0.75
